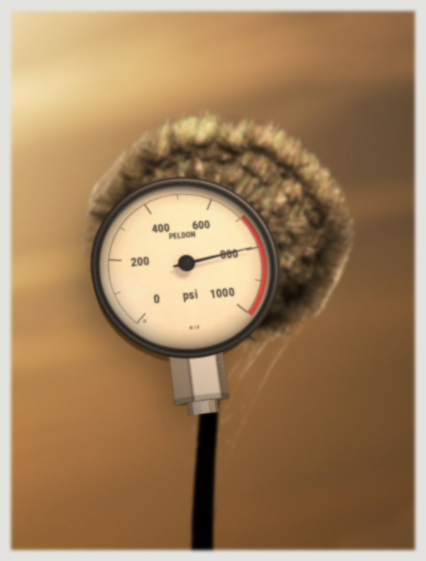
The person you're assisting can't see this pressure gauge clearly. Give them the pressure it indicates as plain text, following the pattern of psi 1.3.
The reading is psi 800
